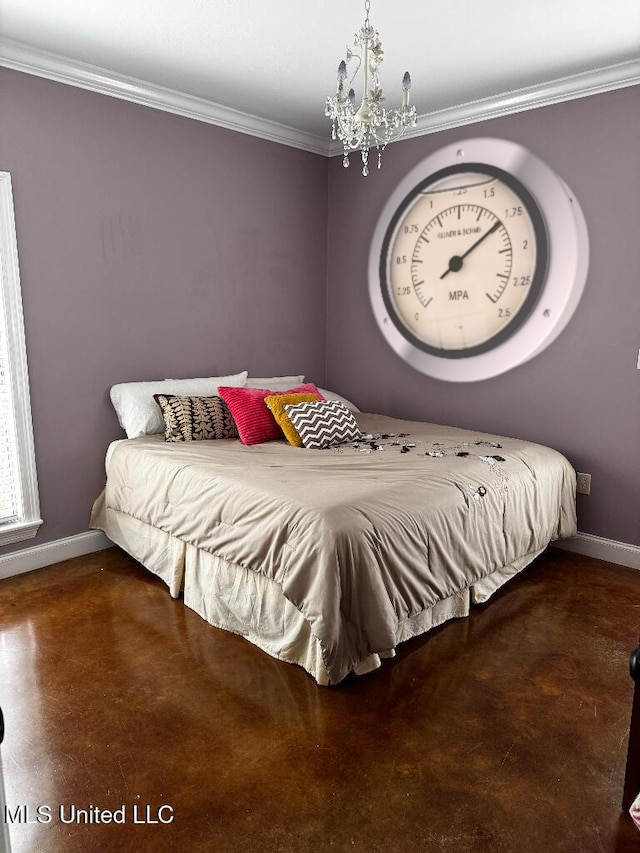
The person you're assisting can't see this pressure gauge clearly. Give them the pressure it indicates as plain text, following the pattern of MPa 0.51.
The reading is MPa 1.75
